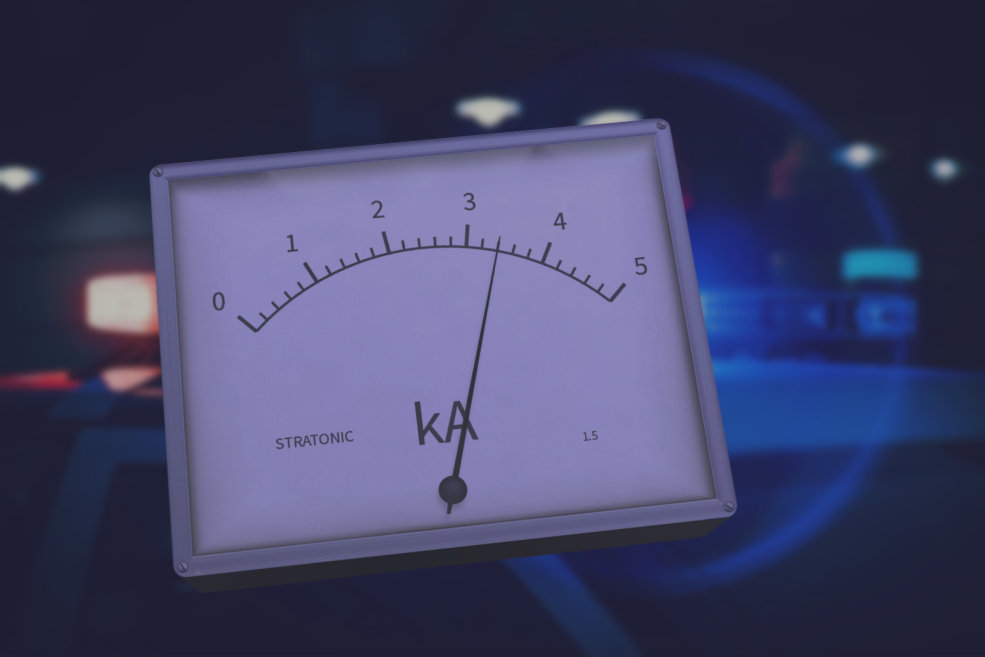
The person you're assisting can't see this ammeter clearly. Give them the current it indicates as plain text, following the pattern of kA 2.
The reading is kA 3.4
